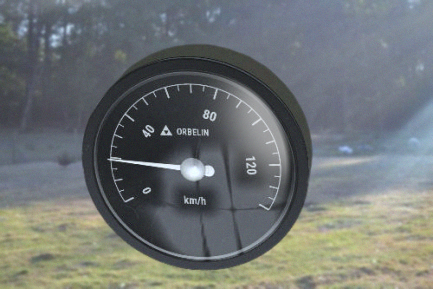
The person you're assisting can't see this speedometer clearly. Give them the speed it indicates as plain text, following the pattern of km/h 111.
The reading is km/h 20
